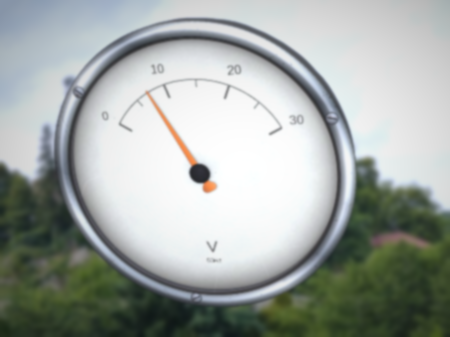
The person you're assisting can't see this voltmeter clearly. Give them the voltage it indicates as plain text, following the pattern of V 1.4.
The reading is V 7.5
